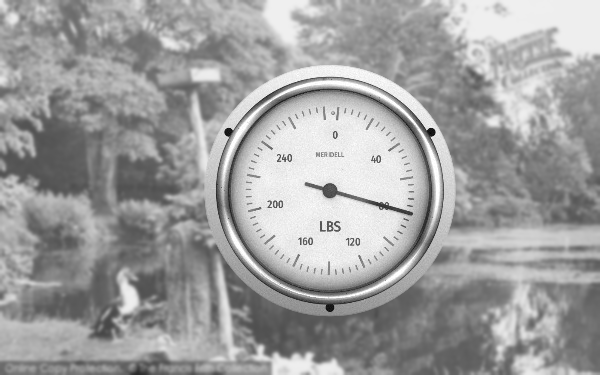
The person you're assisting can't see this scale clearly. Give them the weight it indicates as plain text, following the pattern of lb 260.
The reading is lb 80
